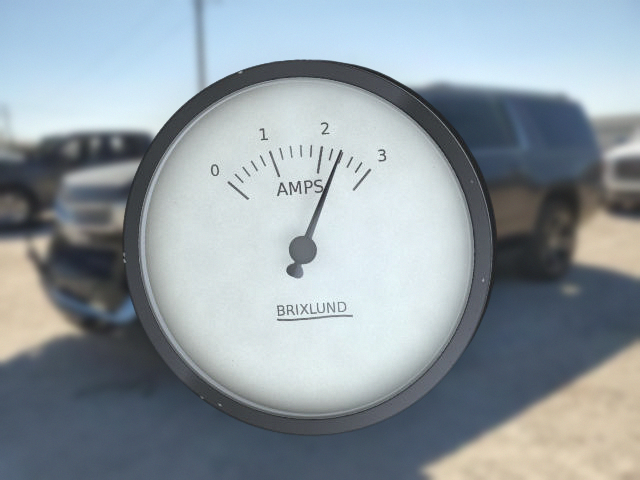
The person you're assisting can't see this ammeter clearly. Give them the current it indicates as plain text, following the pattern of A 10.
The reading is A 2.4
